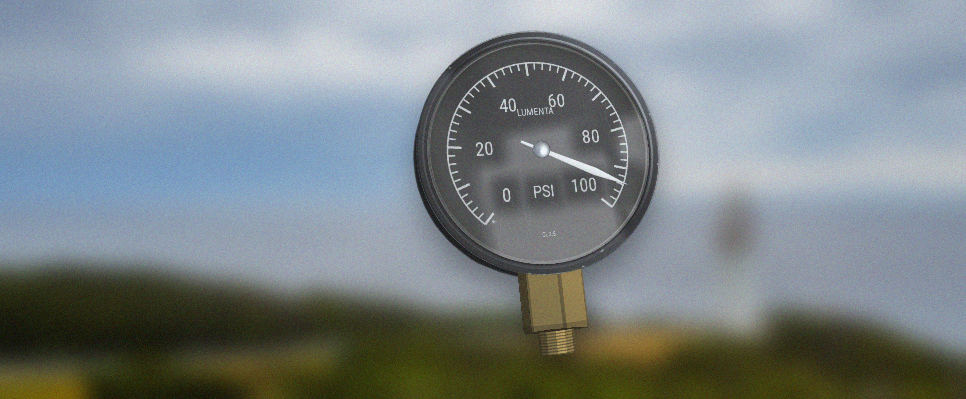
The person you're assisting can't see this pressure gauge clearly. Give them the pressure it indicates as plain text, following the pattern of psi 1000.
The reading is psi 94
